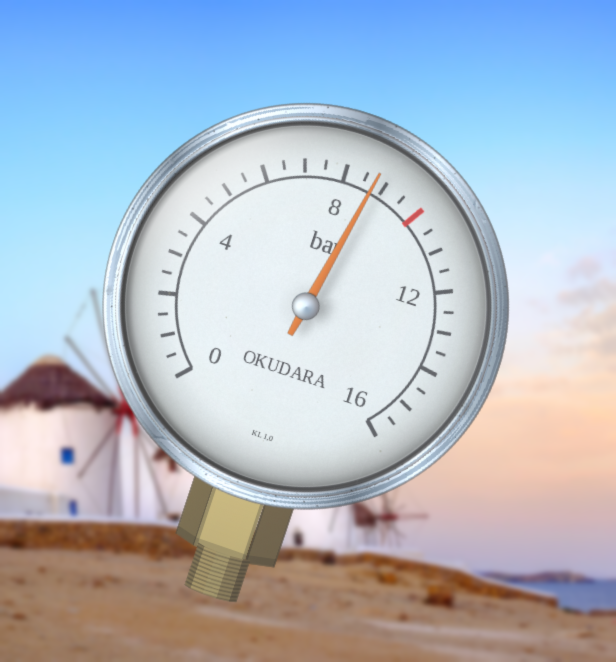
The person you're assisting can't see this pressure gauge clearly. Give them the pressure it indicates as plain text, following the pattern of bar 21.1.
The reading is bar 8.75
